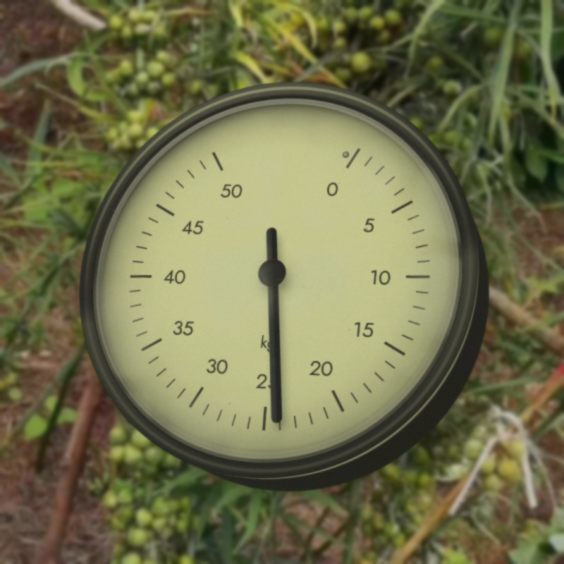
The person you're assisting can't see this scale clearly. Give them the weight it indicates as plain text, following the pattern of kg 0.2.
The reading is kg 24
